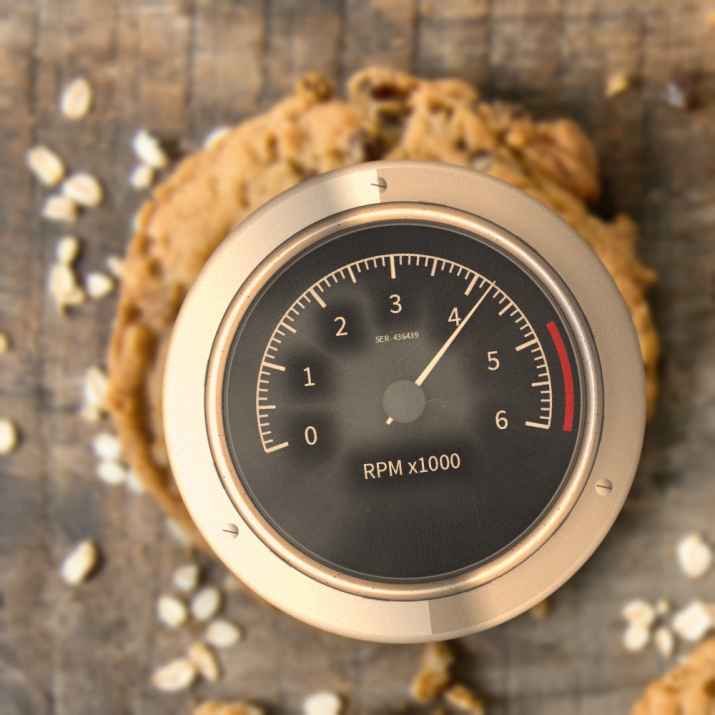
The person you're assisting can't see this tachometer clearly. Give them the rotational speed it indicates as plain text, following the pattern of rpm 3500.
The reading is rpm 4200
